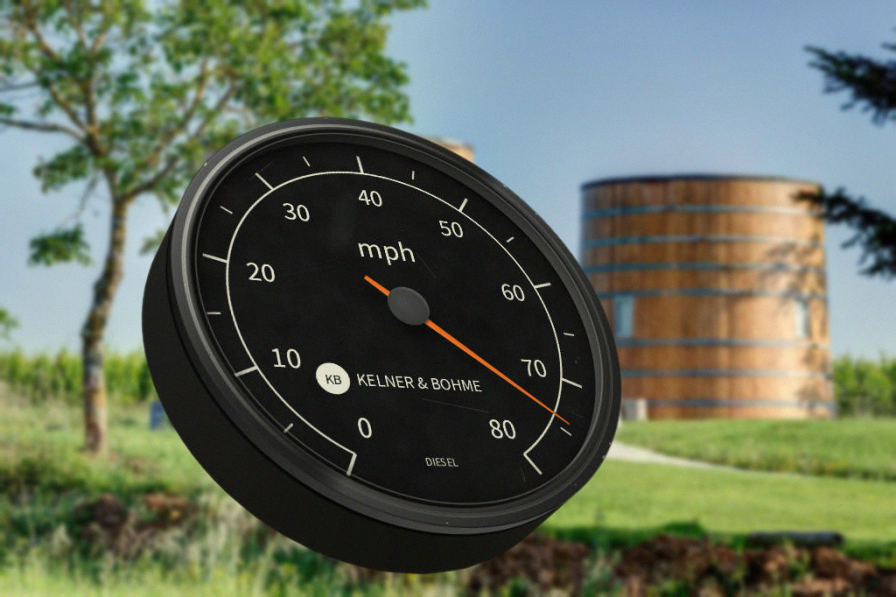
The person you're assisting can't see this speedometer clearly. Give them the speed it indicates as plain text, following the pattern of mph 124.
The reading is mph 75
